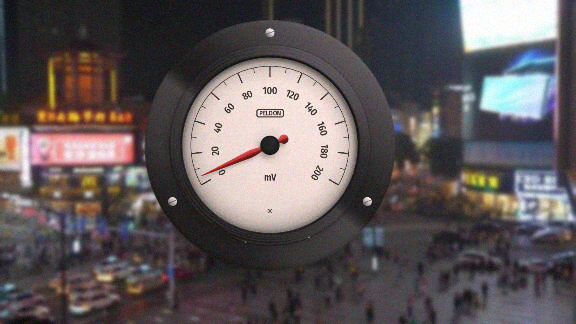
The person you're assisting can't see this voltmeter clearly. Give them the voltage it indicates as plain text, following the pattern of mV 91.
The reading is mV 5
